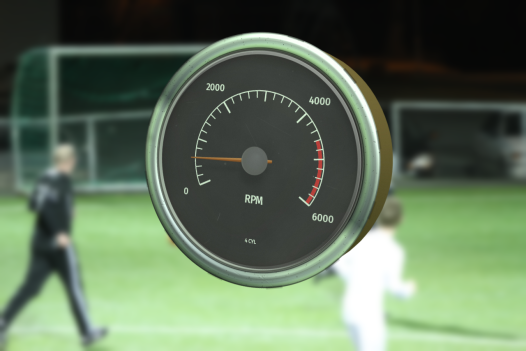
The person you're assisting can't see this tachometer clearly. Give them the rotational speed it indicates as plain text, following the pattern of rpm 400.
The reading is rpm 600
